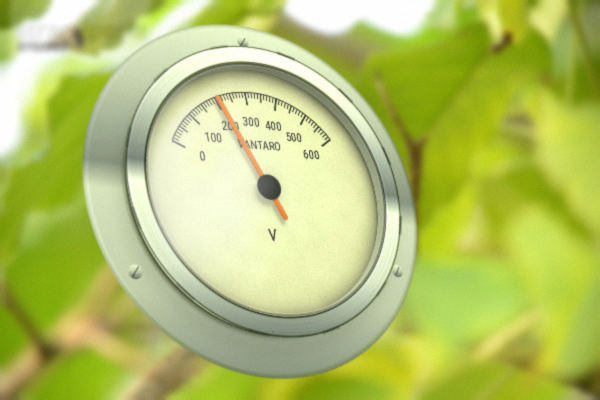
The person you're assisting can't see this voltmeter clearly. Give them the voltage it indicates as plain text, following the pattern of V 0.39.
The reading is V 200
